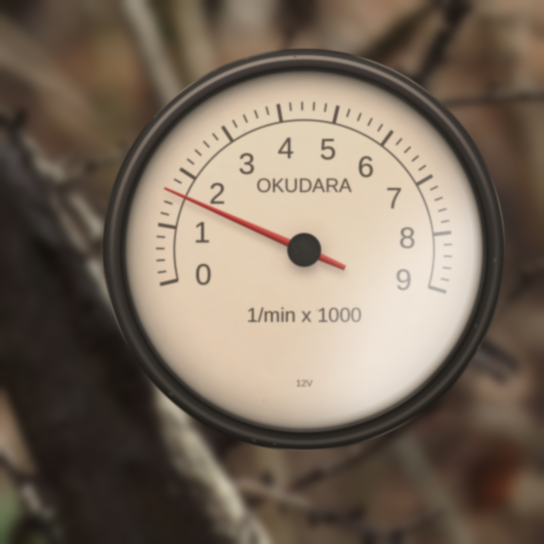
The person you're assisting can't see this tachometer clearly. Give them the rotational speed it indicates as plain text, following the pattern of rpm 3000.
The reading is rpm 1600
